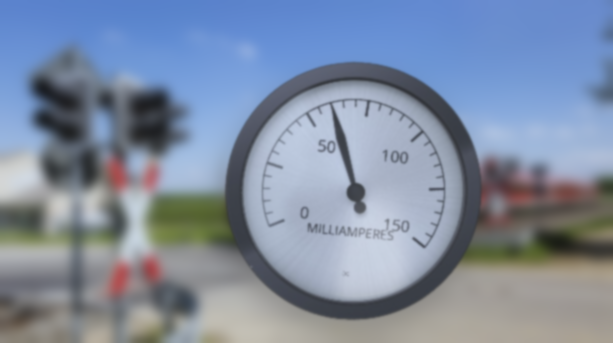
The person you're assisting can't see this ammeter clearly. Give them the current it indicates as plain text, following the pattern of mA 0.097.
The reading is mA 60
